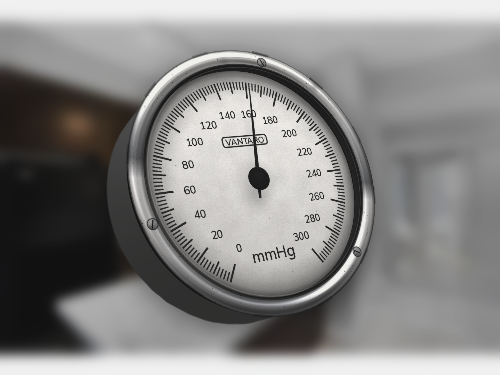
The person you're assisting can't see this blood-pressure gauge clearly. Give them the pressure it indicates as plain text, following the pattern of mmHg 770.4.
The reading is mmHg 160
